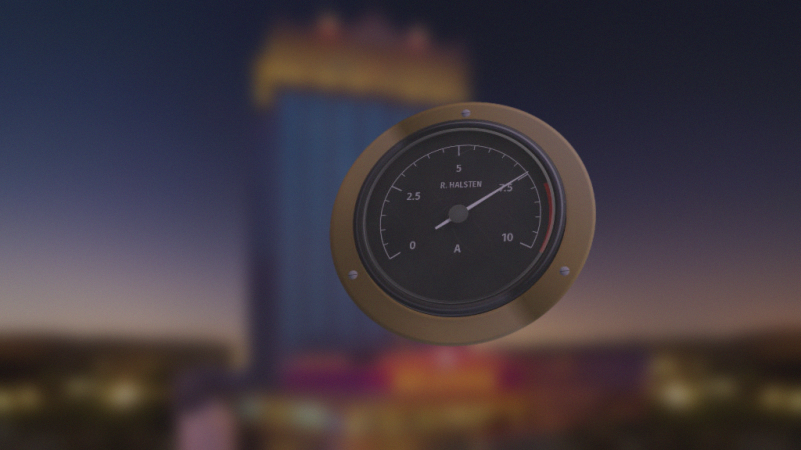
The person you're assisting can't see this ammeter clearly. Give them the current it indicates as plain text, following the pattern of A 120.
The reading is A 7.5
